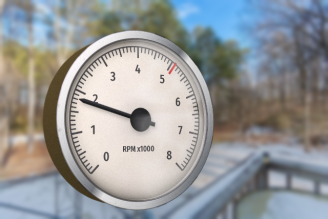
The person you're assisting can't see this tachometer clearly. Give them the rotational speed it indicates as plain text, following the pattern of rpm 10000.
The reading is rpm 1800
